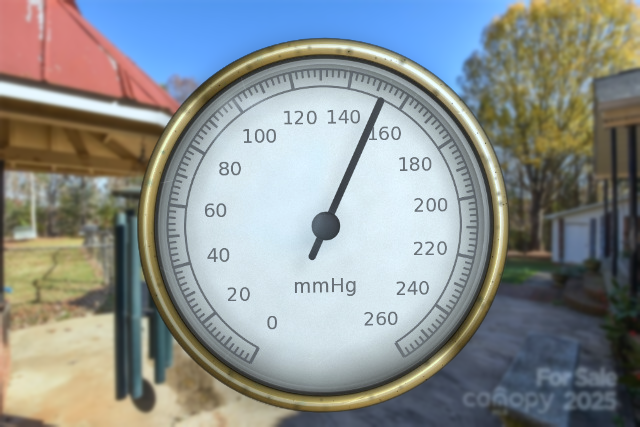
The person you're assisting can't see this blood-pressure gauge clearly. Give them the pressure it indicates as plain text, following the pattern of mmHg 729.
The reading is mmHg 152
